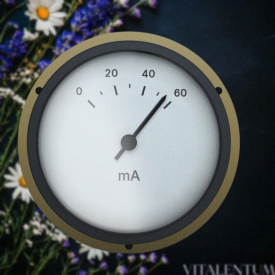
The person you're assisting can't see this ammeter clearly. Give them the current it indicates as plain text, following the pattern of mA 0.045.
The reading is mA 55
